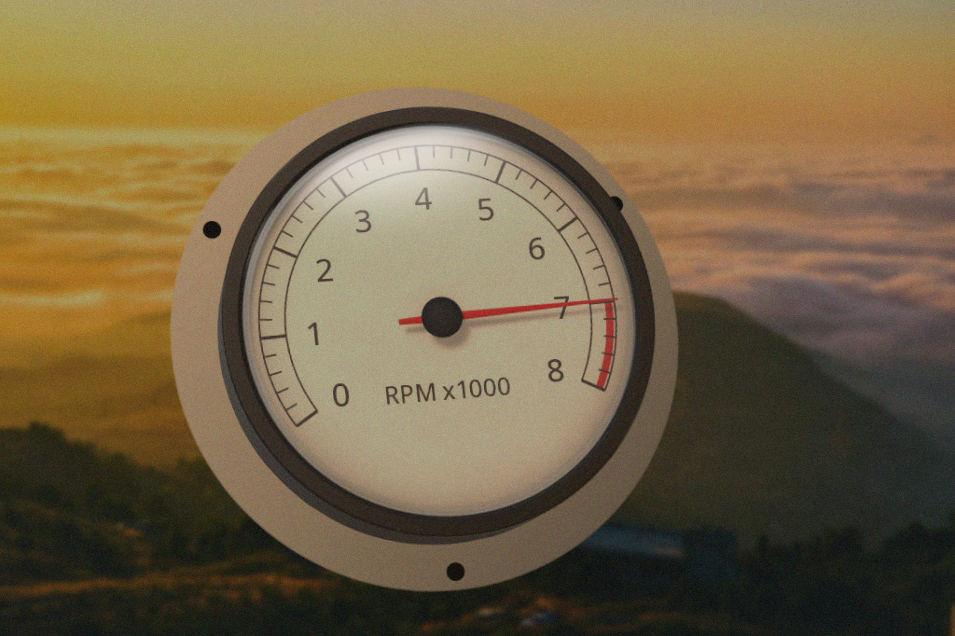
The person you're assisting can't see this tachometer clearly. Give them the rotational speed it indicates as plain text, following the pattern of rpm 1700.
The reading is rpm 7000
